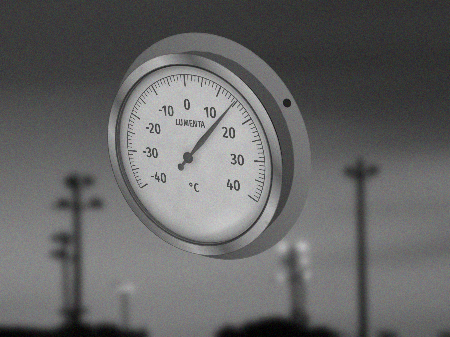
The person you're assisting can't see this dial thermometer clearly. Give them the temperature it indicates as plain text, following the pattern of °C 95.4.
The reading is °C 15
